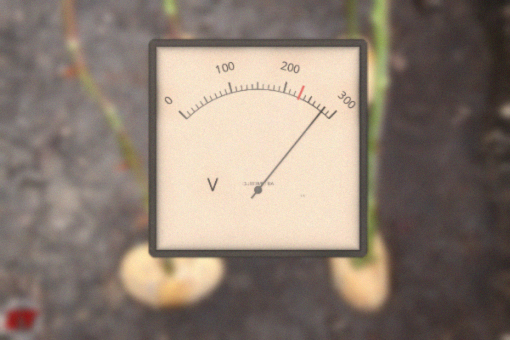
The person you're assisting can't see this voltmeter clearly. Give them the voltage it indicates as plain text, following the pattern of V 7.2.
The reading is V 280
